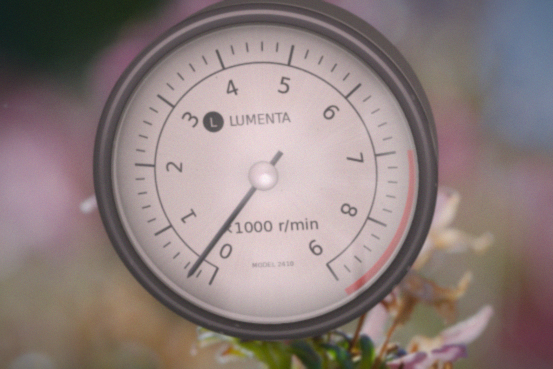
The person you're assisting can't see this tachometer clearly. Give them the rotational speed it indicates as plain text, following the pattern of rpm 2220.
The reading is rpm 300
